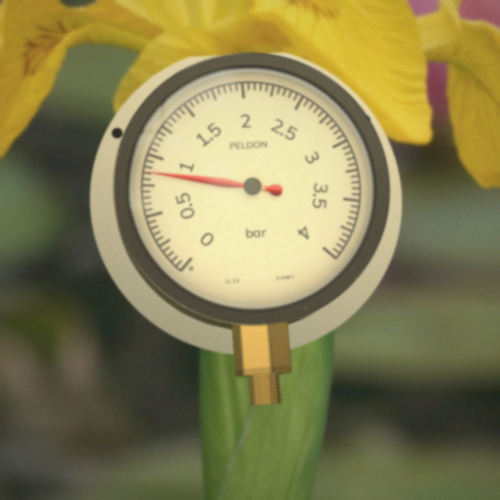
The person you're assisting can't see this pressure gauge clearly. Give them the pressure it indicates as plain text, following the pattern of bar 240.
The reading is bar 0.85
